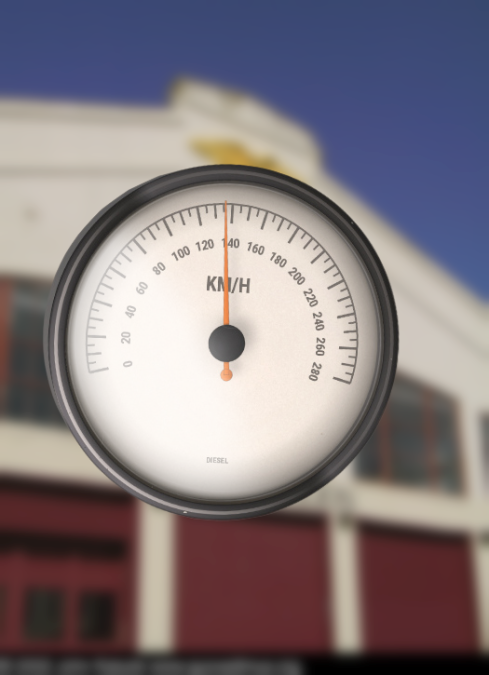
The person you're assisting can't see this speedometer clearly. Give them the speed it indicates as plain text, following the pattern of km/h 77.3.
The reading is km/h 135
